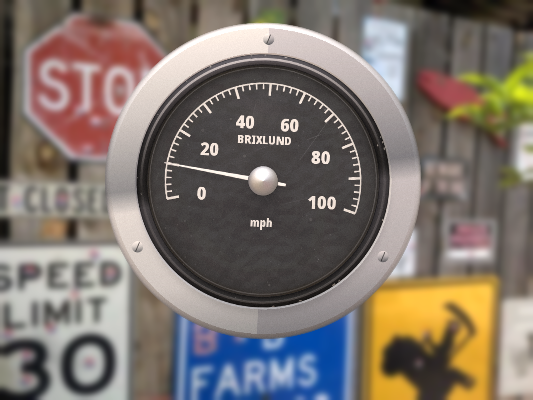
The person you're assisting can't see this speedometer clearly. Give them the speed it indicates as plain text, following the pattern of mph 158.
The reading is mph 10
